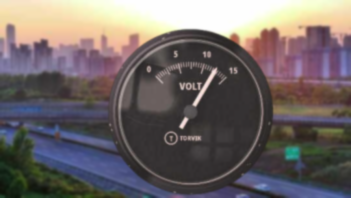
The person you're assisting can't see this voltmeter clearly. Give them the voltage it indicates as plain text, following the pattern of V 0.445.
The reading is V 12.5
